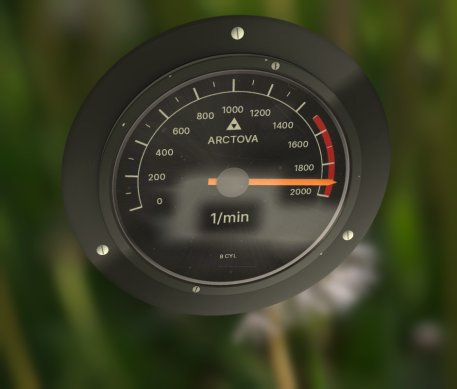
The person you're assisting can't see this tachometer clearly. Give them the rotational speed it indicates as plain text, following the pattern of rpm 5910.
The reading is rpm 1900
